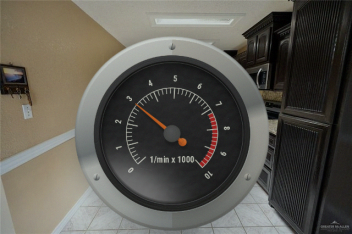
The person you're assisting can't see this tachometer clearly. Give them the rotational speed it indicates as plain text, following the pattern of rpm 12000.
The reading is rpm 3000
